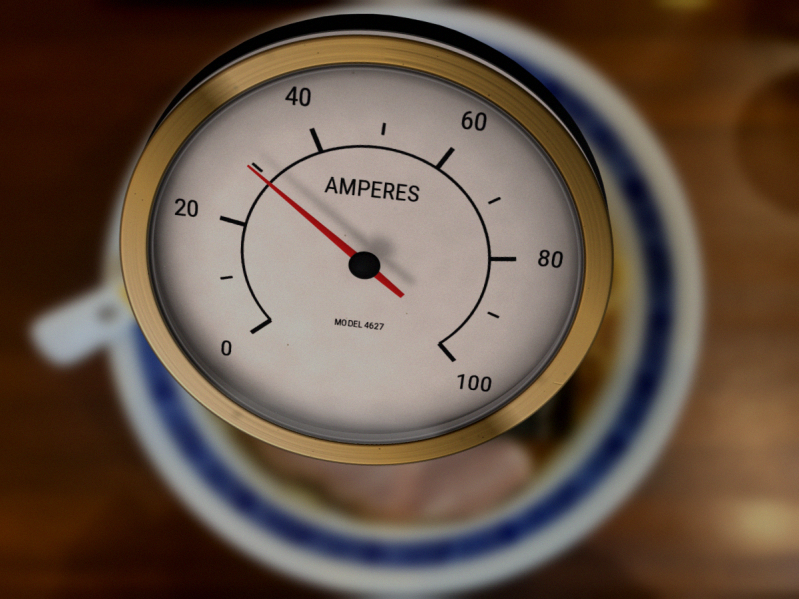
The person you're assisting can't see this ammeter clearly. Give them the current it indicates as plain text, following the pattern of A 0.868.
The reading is A 30
